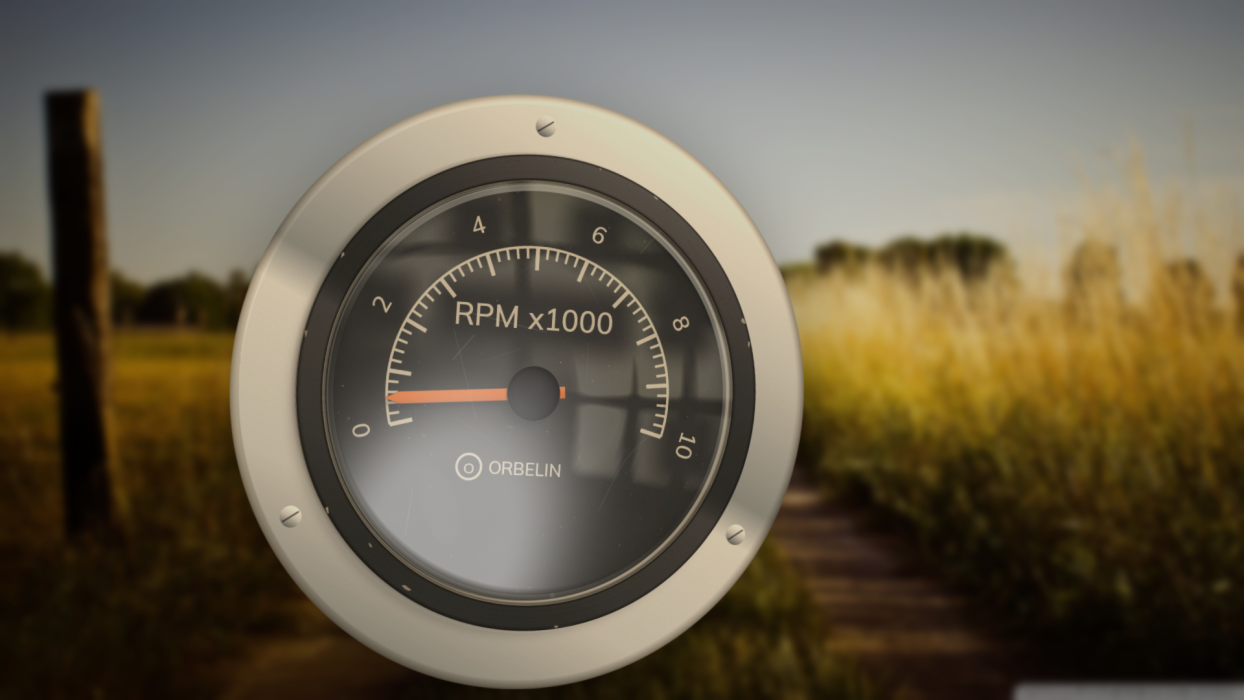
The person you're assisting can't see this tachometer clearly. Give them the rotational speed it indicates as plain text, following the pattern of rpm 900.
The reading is rpm 500
